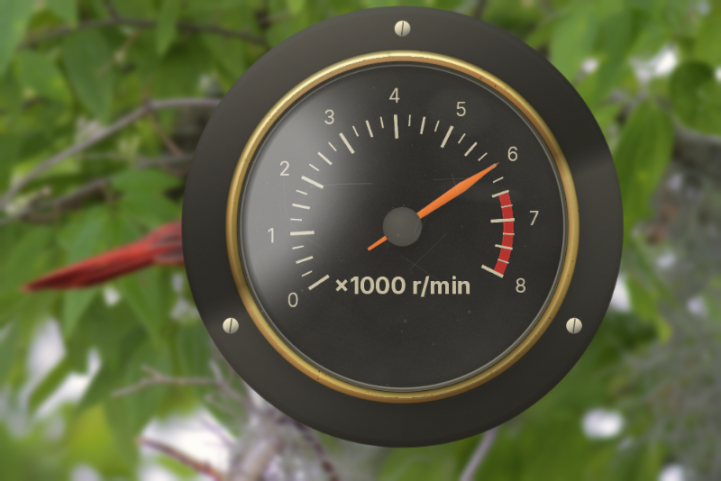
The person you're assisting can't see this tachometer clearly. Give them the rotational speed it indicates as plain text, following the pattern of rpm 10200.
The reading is rpm 6000
